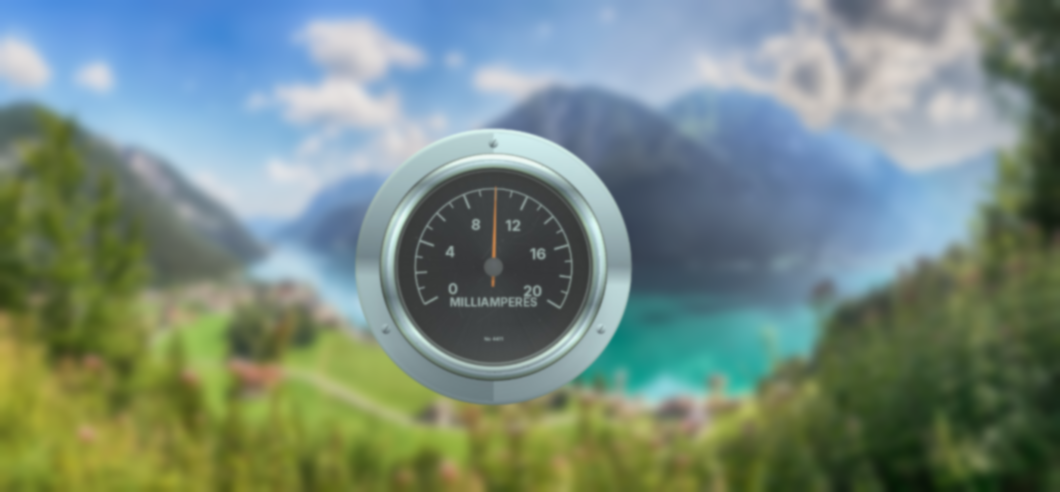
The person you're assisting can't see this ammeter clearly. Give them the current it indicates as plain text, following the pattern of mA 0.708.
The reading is mA 10
